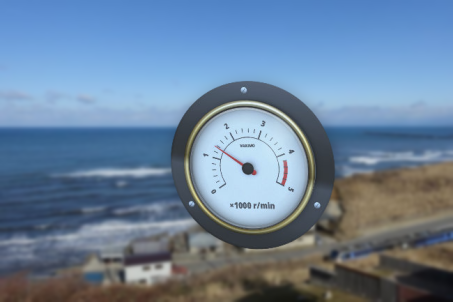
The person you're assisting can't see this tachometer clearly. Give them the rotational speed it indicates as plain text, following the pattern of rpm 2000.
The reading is rpm 1400
